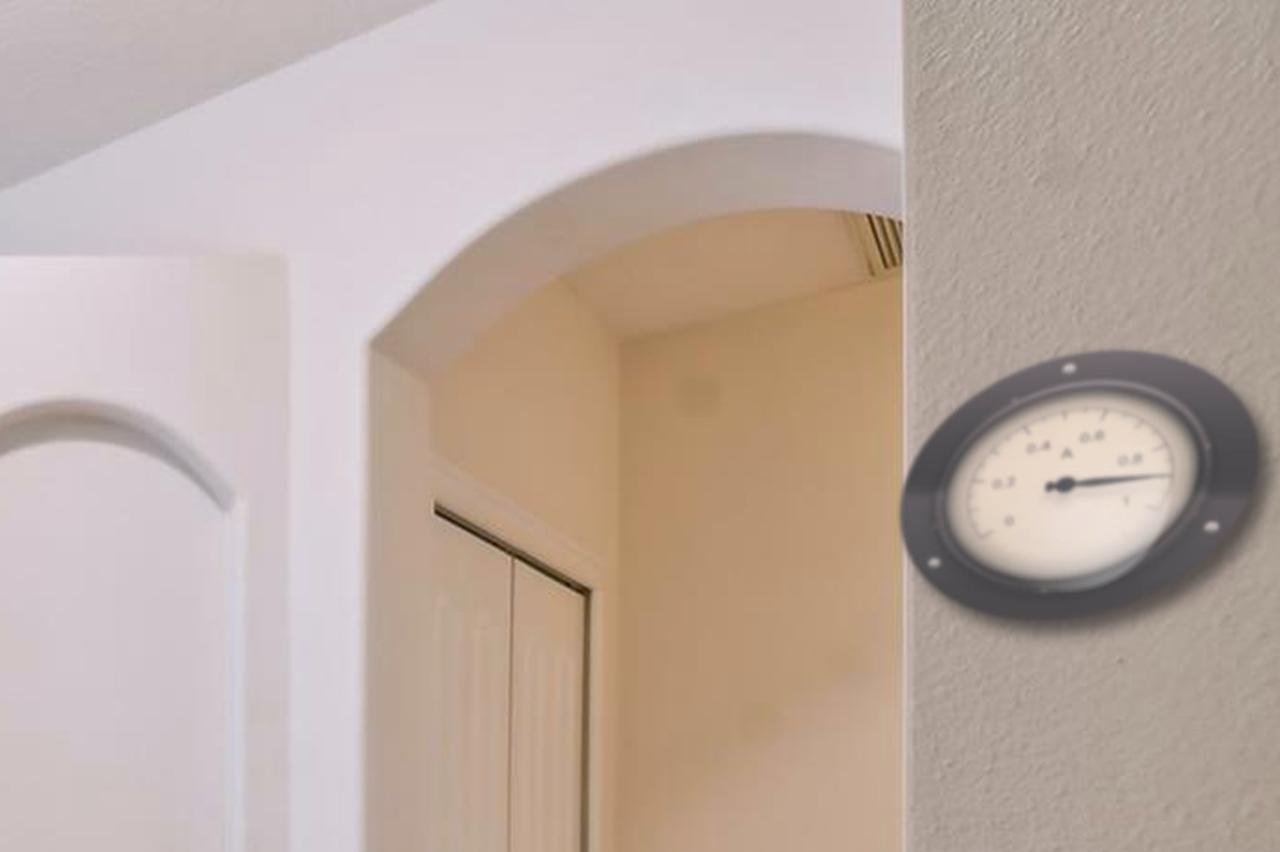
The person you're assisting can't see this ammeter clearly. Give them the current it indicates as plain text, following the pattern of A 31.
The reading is A 0.9
